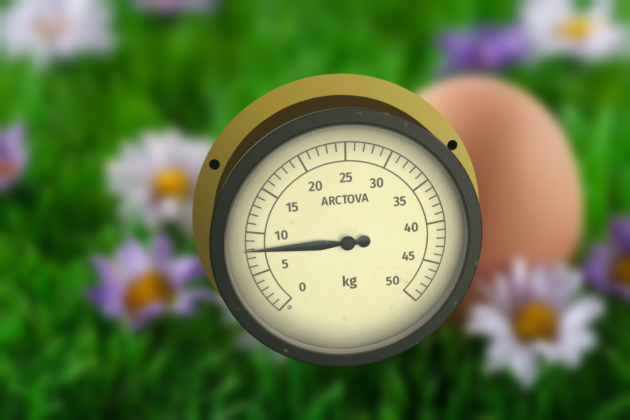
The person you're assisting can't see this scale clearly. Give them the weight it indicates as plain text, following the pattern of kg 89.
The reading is kg 8
